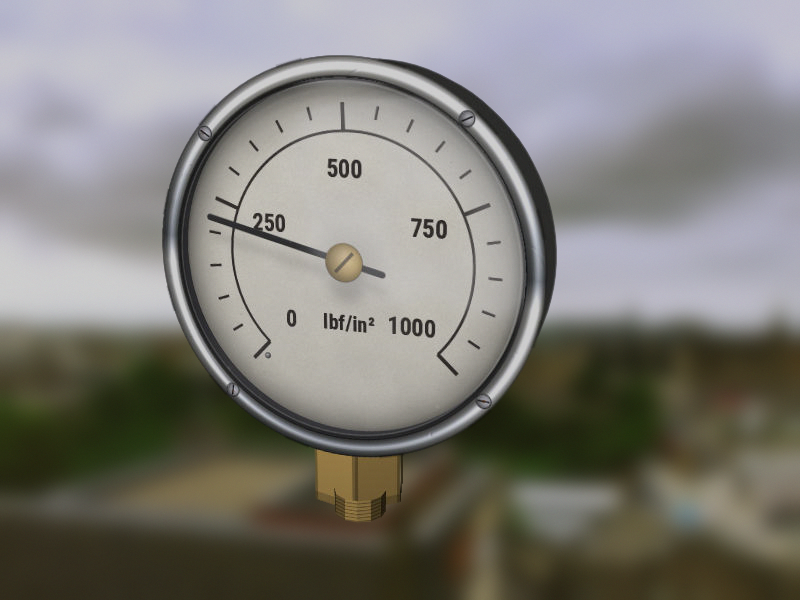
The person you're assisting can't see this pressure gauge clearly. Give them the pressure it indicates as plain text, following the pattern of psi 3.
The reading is psi 225
